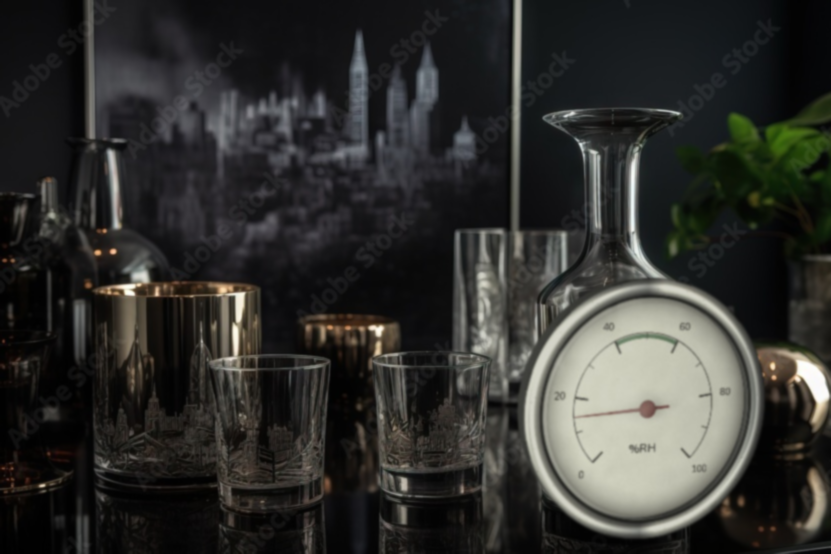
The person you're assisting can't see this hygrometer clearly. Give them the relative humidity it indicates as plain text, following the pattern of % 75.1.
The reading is % 15
